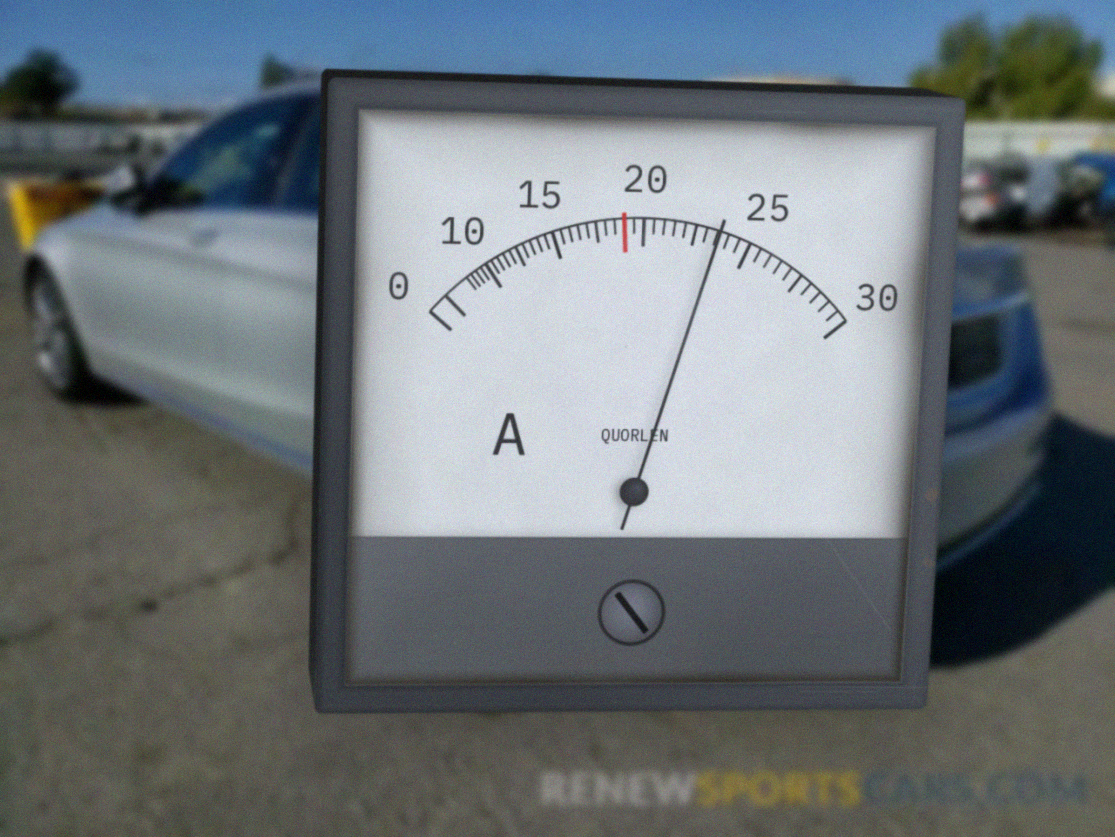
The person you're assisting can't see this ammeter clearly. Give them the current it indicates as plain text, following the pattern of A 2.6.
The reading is A 23.5
